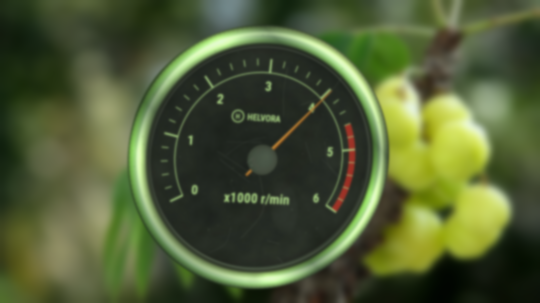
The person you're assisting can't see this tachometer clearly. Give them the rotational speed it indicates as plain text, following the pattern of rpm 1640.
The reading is rpm 4000
